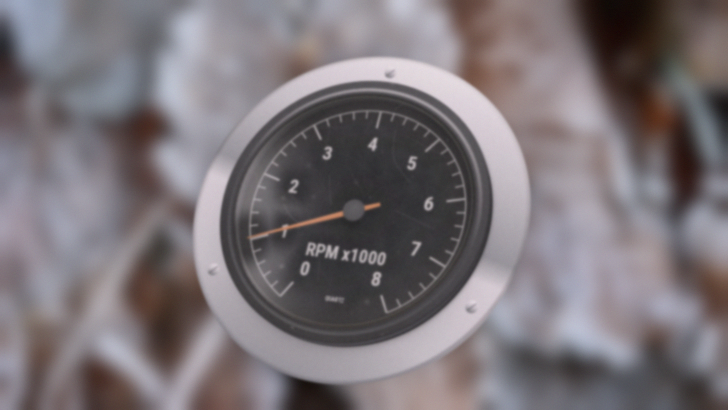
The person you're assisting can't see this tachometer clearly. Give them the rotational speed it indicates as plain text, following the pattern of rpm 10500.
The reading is rpm 1000
